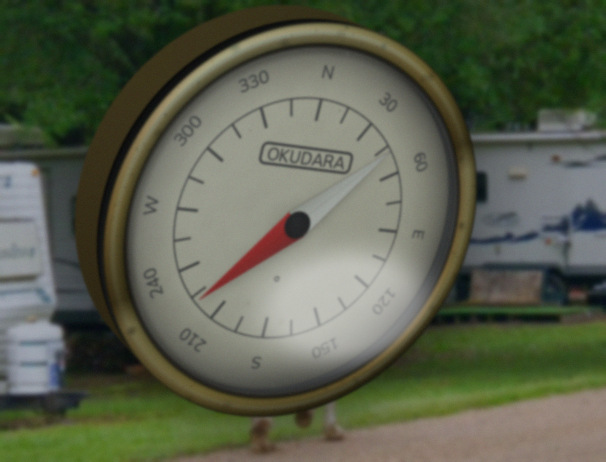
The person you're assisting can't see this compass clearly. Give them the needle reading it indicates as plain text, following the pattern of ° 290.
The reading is ° 225
